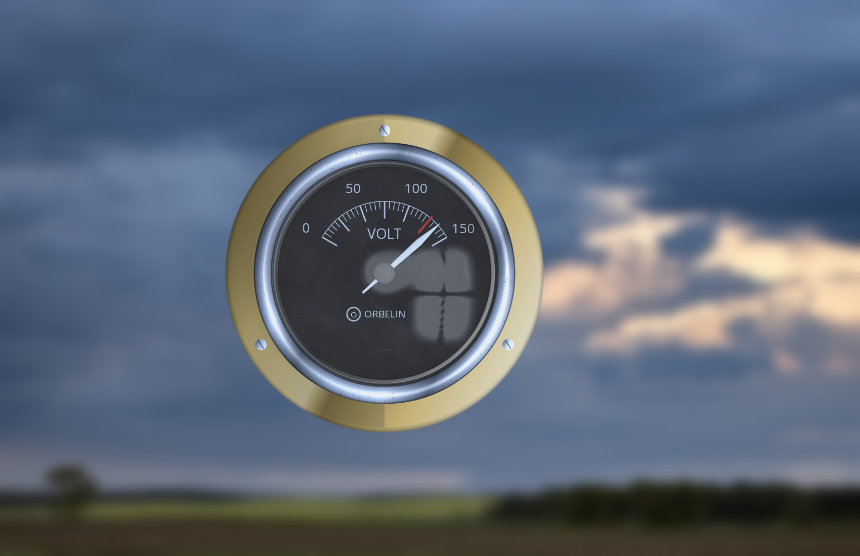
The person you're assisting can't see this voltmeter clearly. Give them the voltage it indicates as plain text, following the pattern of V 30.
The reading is V 135
